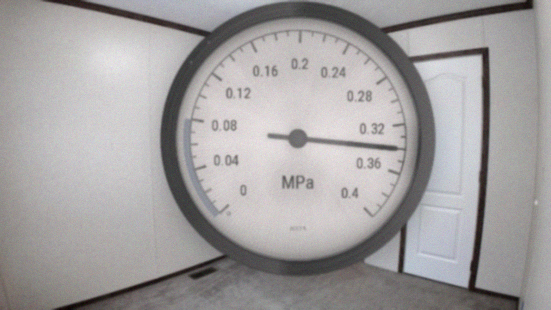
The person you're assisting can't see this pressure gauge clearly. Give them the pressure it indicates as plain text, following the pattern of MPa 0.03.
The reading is MPa 0.34
